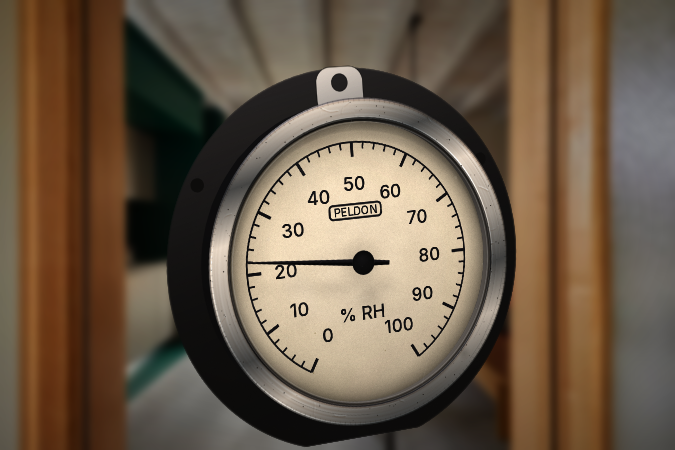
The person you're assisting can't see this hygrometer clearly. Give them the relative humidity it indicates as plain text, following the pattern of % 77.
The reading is % 22
